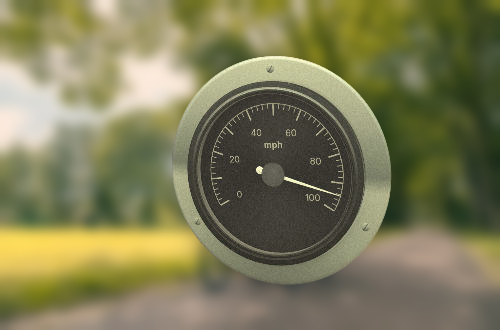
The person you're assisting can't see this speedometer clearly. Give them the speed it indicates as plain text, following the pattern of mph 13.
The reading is mph 94
